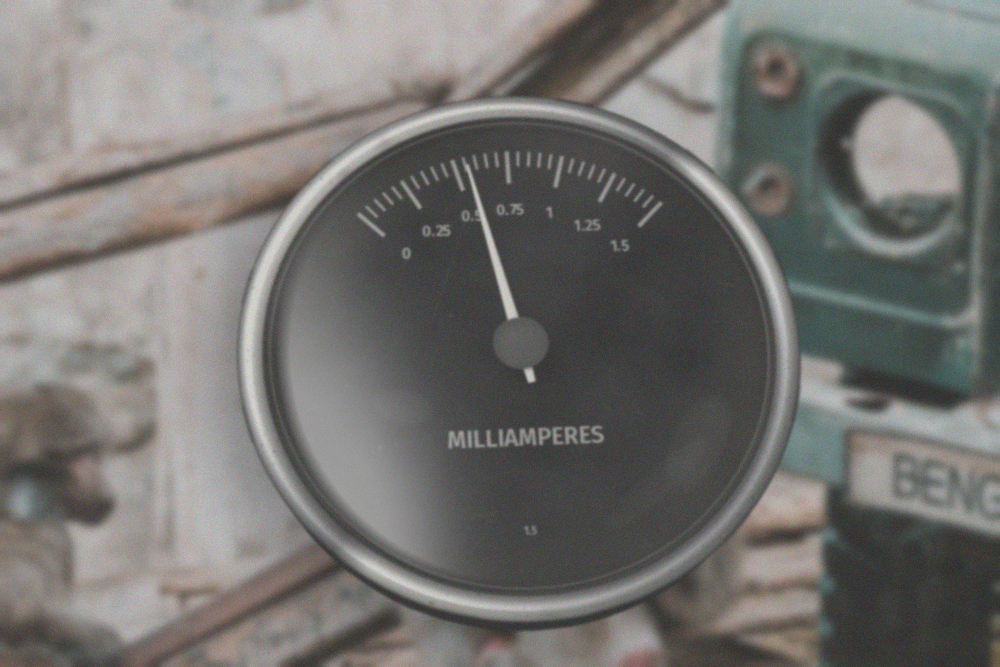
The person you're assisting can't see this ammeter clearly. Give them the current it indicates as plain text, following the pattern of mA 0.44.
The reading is mA 0.55
